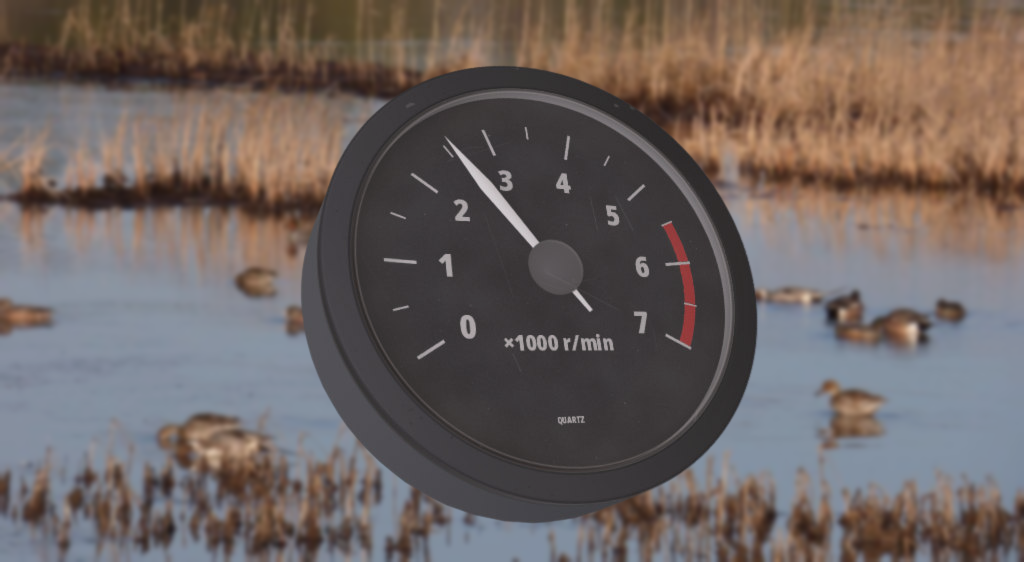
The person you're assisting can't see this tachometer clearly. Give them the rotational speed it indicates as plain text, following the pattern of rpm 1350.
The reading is rpm 2500
